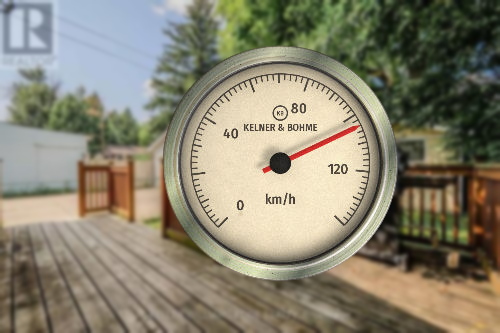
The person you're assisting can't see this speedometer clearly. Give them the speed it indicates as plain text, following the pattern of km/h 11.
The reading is km/h 104
